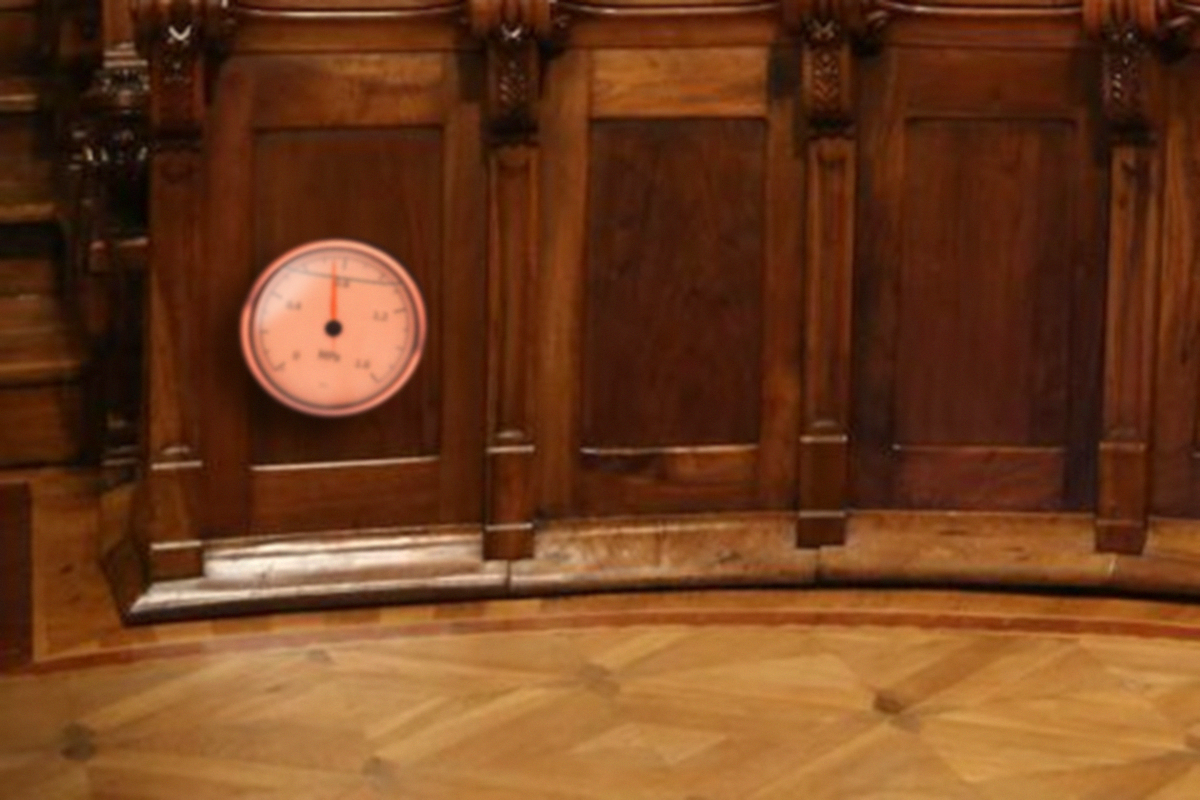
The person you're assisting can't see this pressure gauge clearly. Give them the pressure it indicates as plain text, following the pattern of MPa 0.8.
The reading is MPa 0.75
